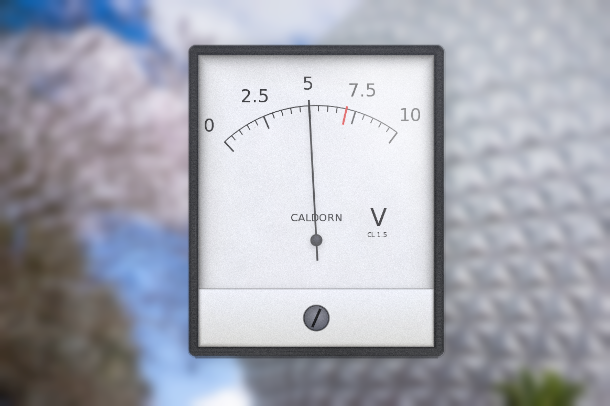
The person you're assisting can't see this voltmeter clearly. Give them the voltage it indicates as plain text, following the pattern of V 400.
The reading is V 5
